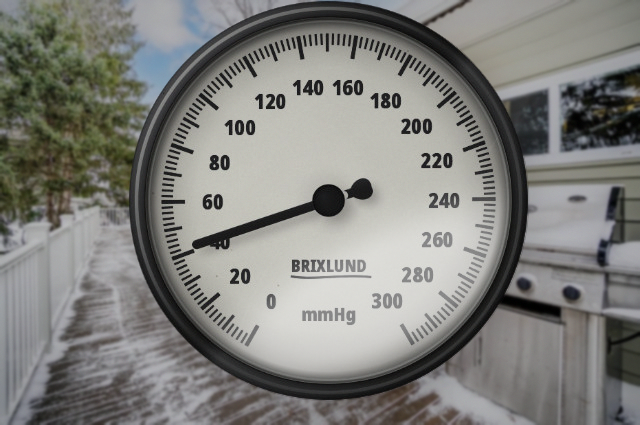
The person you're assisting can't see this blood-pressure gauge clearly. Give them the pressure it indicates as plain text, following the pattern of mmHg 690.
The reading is mmHg 42
